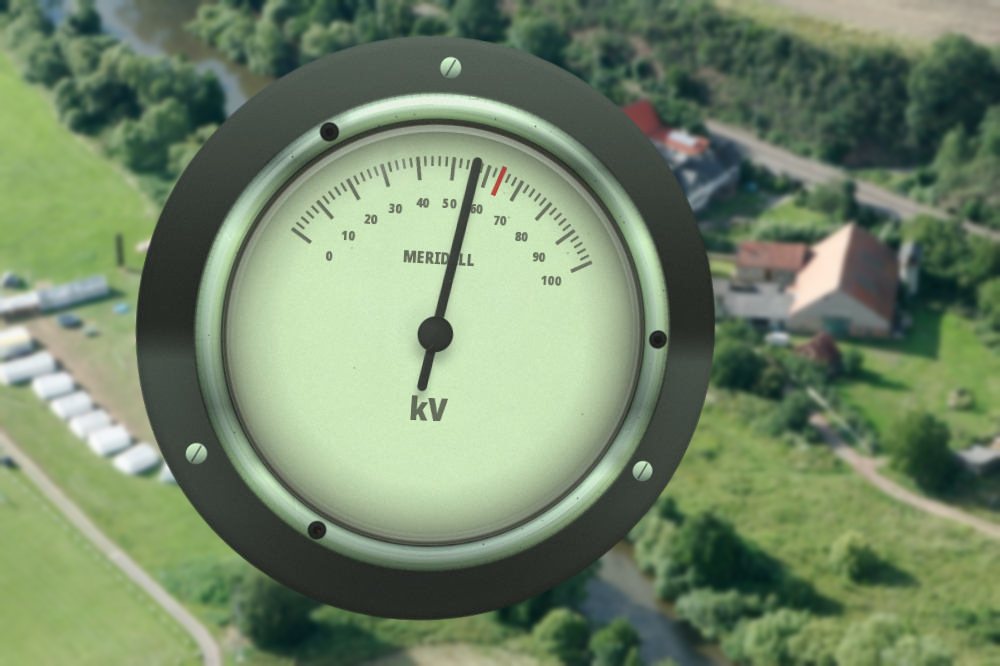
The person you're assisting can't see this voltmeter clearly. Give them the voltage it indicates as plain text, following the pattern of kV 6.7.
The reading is kV 56
